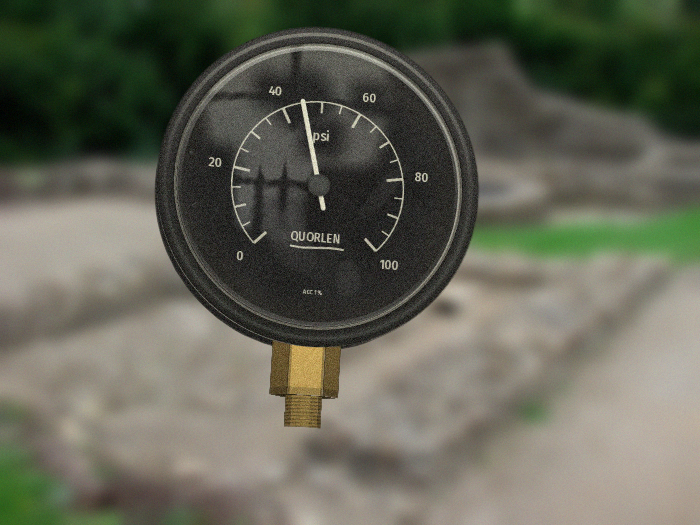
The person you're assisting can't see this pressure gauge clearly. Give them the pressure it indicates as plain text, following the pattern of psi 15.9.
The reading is psi 45
